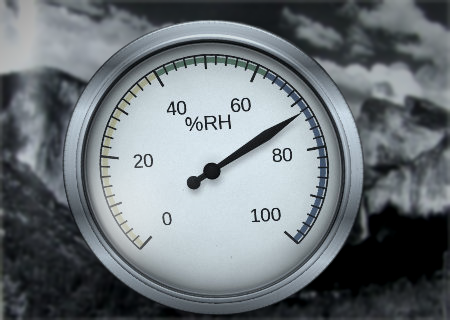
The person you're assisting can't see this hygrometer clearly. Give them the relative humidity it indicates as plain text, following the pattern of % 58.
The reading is % 72
